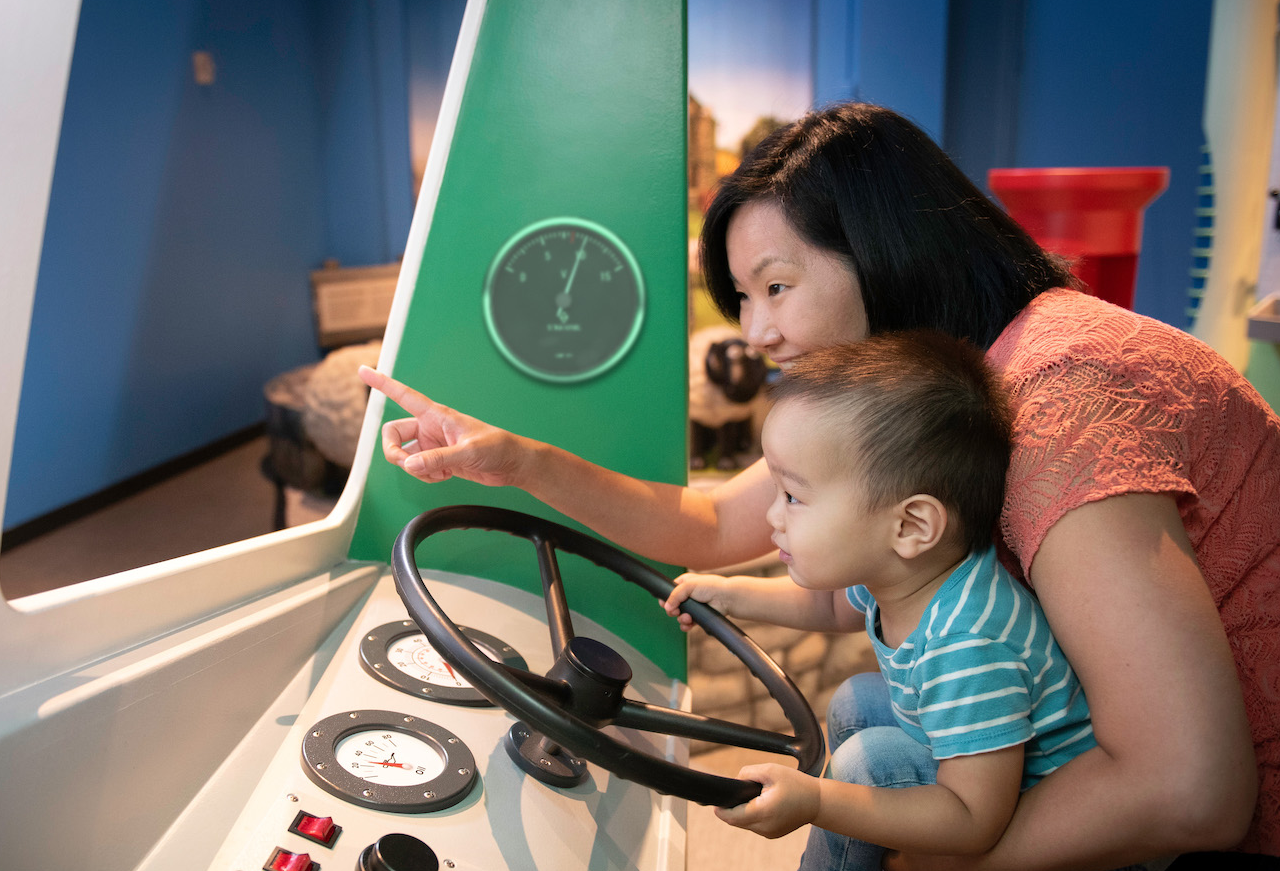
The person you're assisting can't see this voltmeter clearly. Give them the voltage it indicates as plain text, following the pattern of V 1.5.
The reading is V 10
